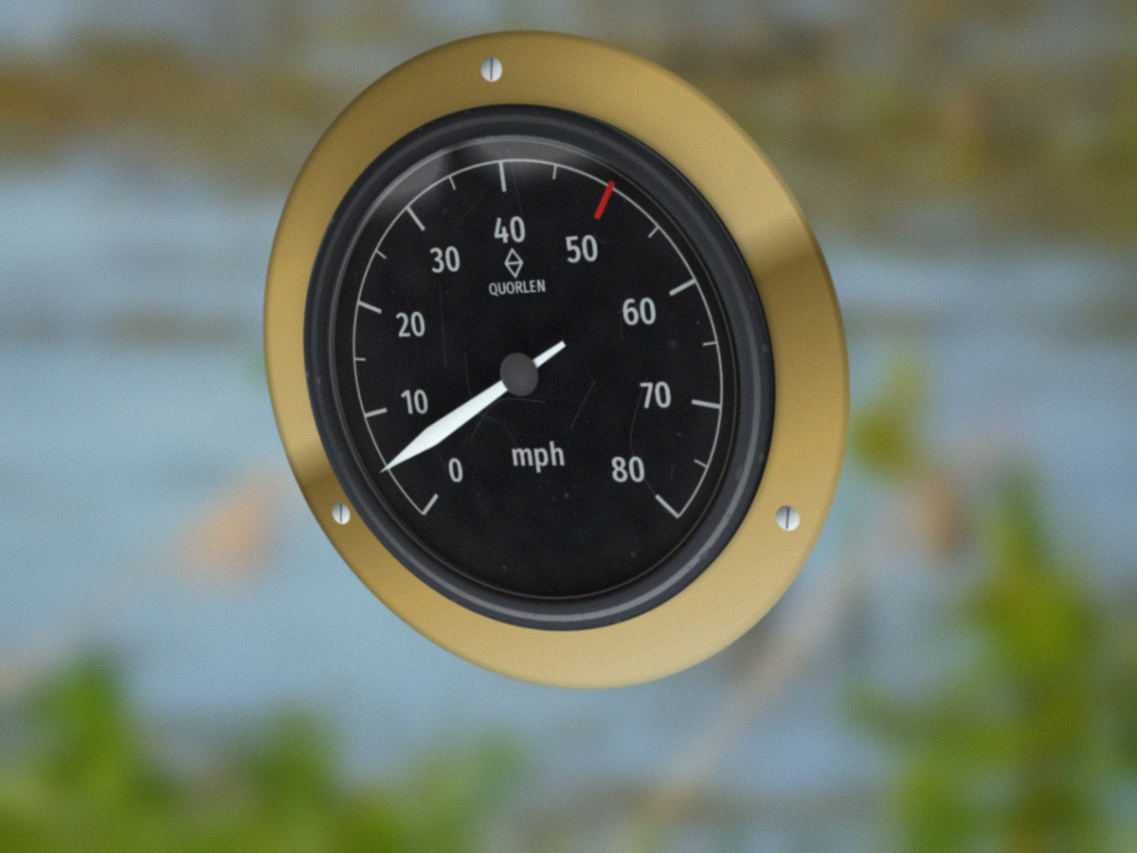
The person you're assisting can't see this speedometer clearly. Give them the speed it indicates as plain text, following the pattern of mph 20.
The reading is mph 5
